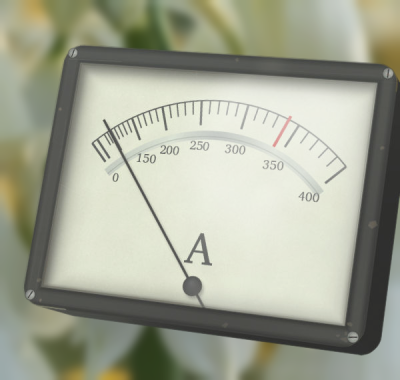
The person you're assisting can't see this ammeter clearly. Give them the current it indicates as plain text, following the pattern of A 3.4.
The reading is A 100
